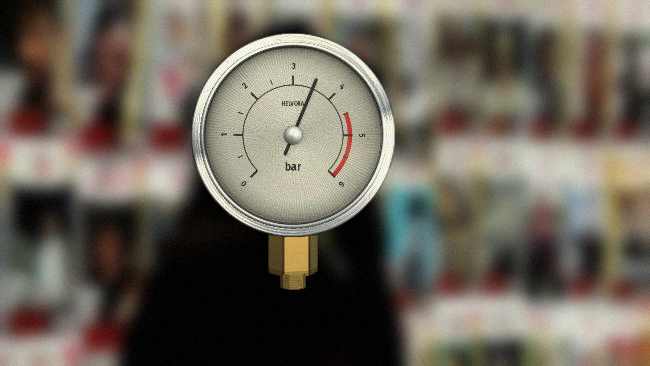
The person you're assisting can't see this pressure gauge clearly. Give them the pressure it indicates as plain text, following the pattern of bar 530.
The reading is bar 3.5
